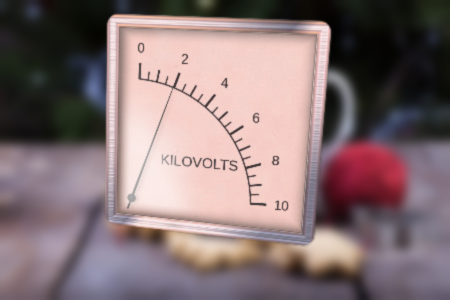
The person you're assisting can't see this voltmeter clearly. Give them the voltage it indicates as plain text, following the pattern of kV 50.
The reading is kV 2
